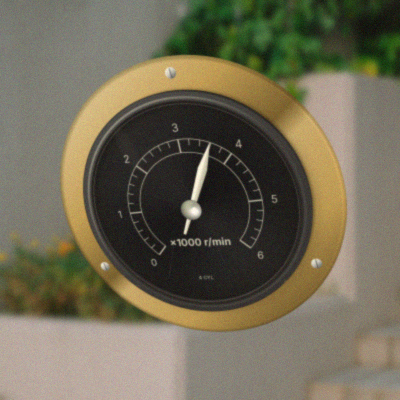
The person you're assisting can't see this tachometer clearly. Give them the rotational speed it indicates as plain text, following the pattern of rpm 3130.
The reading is rpm 3600
